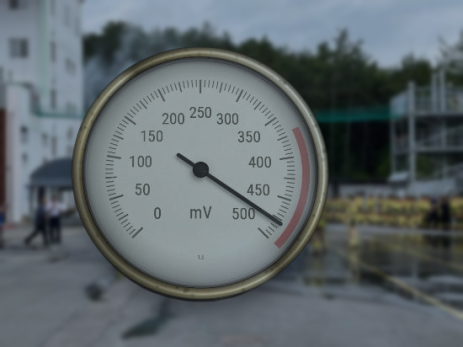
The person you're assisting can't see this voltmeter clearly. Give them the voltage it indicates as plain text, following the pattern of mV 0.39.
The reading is mV 480
